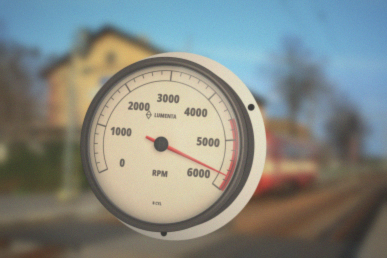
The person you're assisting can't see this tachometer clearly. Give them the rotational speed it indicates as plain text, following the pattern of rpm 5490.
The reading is rpm 5700
